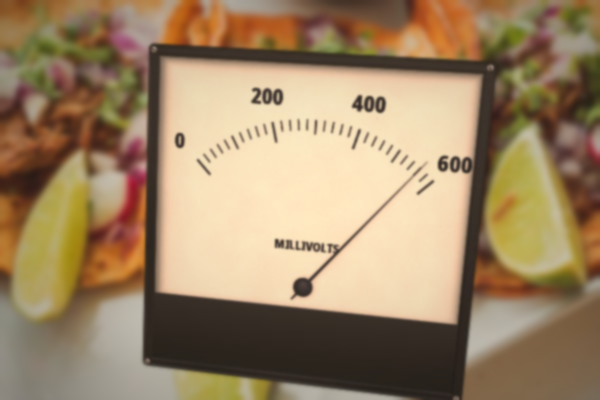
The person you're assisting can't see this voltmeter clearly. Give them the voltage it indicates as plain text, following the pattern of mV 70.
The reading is mV 560
